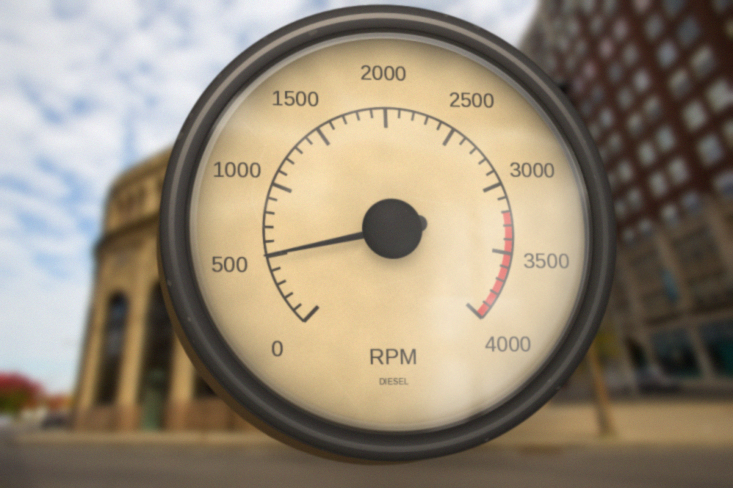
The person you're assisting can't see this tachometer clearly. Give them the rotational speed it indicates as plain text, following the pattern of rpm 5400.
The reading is rpm 500
